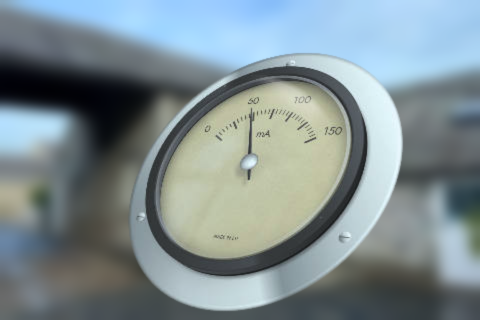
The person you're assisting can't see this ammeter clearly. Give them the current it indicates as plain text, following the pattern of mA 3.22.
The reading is mA 50
